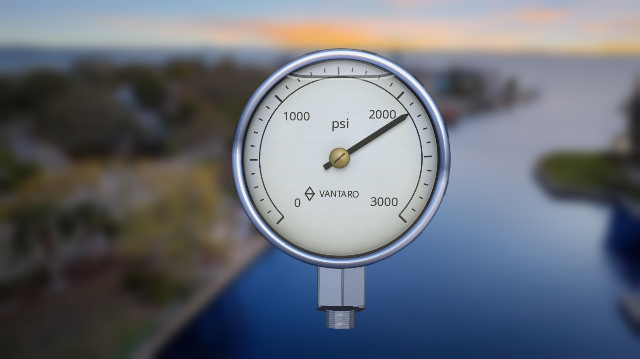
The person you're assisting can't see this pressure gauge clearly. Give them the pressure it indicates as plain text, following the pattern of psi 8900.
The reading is psi 2150
